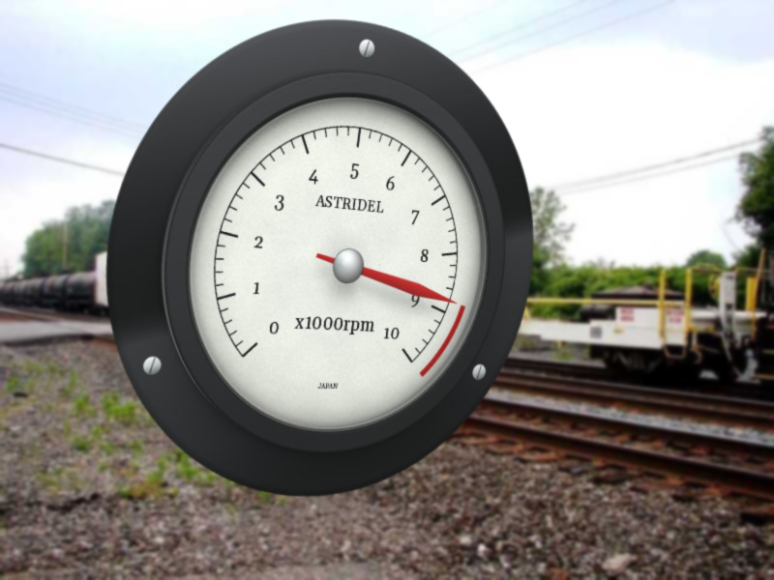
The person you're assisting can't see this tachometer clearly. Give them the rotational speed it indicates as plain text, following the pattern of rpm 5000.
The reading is rpm 8800
